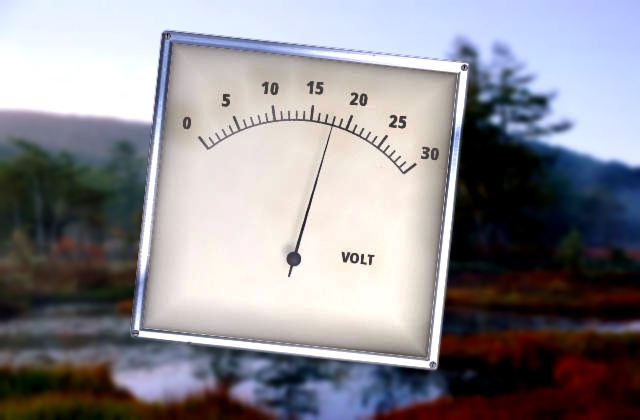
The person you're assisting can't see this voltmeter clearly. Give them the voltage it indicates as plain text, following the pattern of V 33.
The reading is V 18
